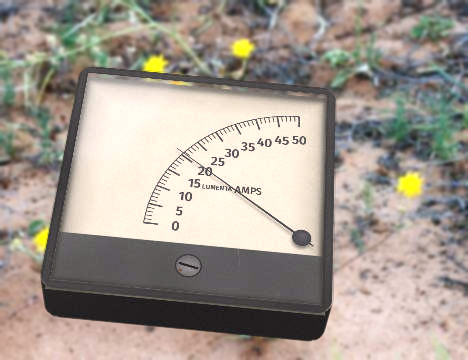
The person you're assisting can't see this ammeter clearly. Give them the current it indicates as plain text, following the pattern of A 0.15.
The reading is A 20
